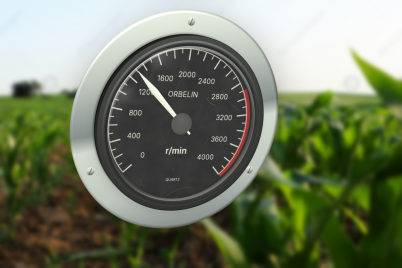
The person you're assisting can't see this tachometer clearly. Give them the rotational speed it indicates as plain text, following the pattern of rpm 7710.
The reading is rpm 1300
